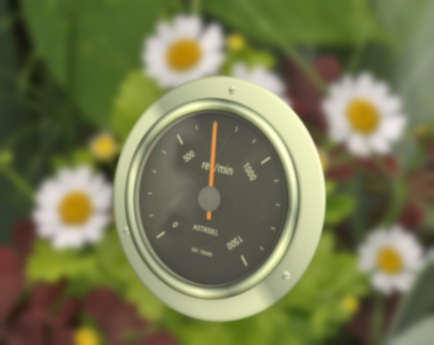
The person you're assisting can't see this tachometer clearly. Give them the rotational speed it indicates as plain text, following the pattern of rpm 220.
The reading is rpm 700
